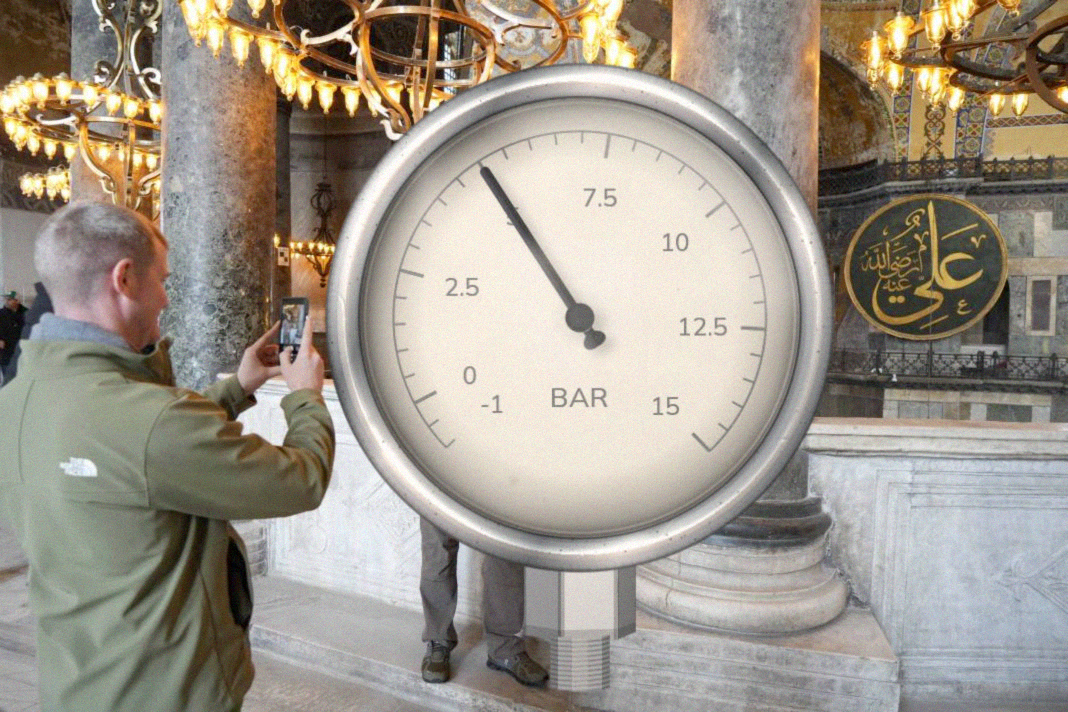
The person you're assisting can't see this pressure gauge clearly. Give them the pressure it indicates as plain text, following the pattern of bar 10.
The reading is bar 5
